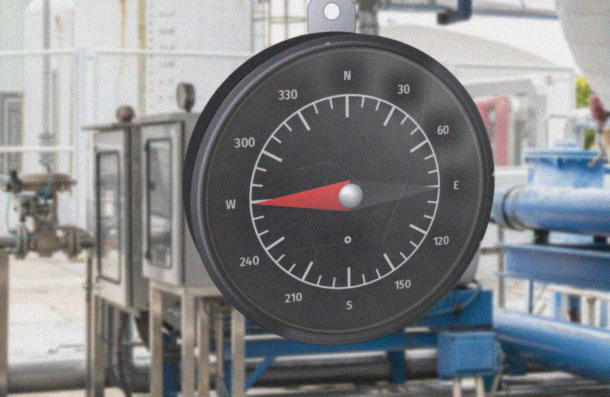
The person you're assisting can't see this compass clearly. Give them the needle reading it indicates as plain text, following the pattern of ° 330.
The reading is ° 270
